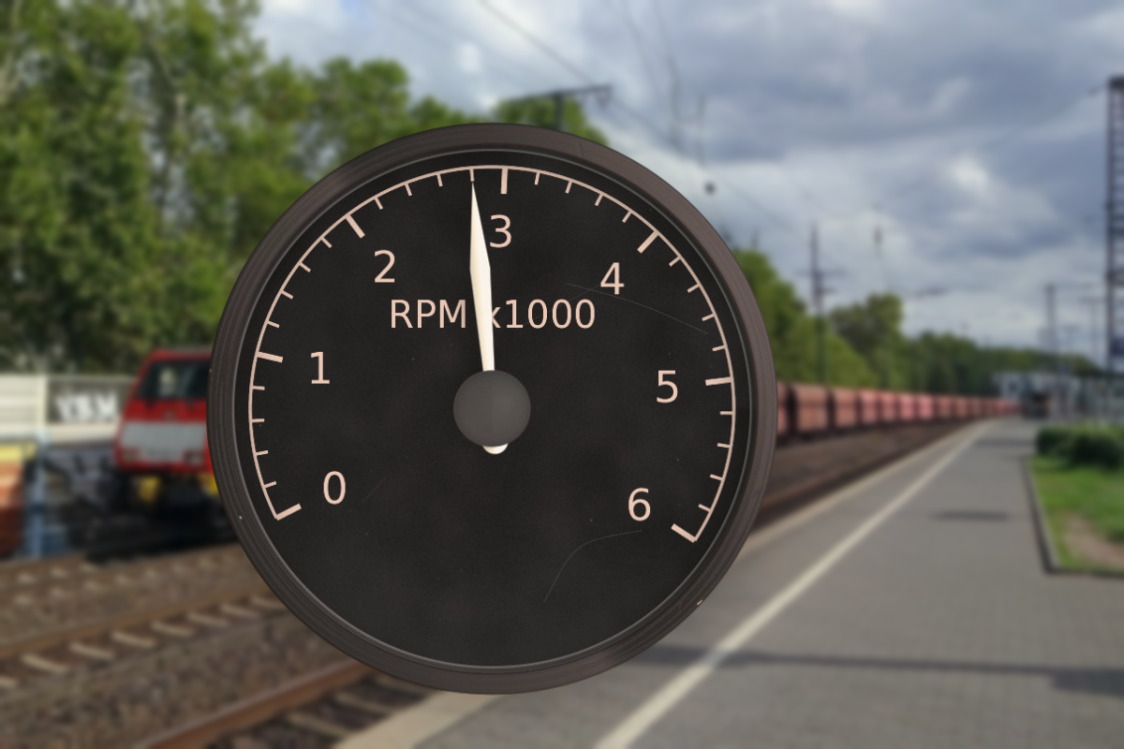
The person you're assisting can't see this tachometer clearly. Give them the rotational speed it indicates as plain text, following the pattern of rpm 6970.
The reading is rpm 2800
